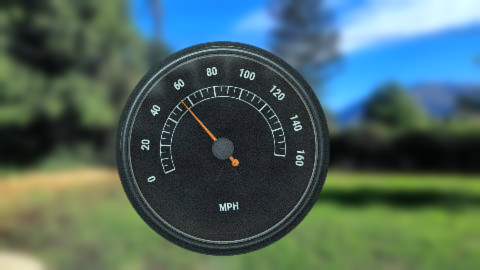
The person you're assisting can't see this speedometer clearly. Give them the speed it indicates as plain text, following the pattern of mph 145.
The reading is mph 55
